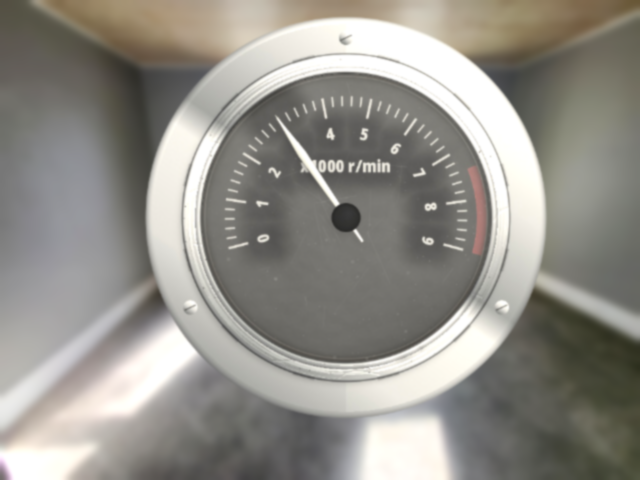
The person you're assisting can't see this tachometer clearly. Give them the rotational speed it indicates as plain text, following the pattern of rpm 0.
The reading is rpm 3000
